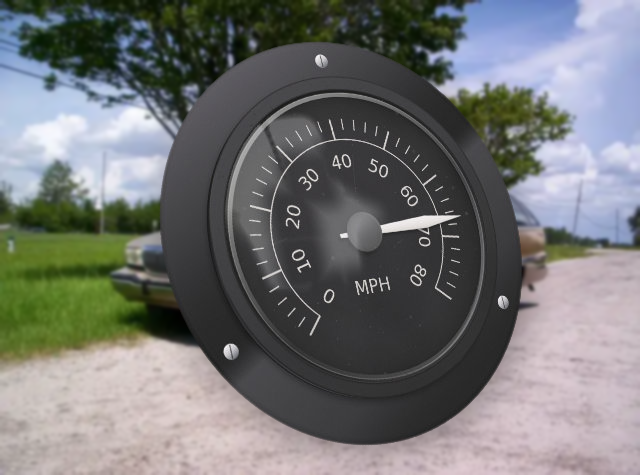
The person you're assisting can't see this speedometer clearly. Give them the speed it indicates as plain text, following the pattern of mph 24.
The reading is mph 67
